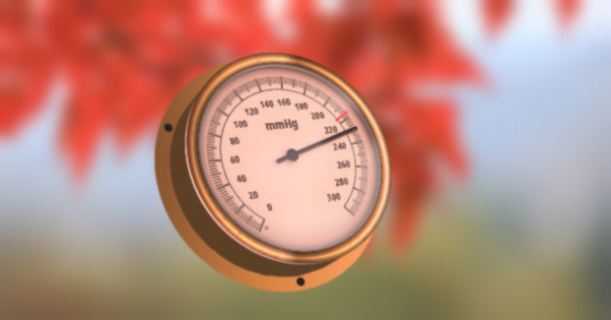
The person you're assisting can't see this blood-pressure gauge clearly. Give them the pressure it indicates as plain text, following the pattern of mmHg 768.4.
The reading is mmHg 230
